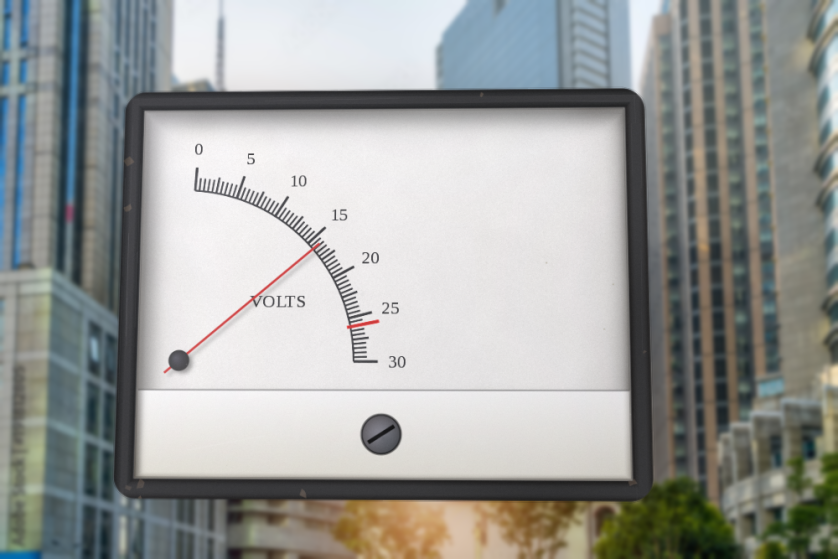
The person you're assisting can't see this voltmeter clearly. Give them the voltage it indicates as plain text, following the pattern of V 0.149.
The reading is V 16
